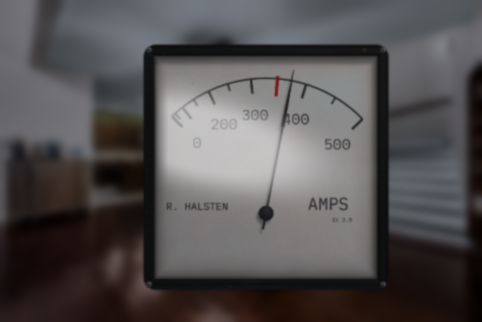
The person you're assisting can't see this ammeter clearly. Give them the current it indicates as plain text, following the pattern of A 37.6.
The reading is A 375
